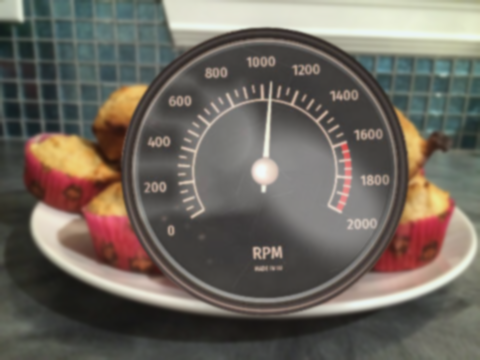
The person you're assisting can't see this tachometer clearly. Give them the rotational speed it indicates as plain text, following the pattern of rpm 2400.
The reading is rpm 1050
